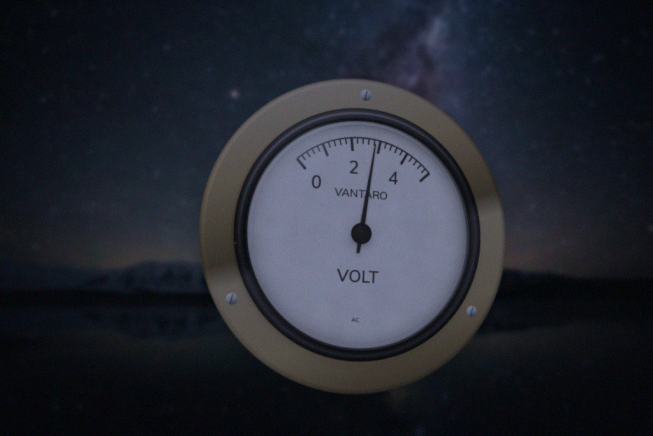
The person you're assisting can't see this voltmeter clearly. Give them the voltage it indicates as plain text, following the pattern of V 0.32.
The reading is V 2.8
